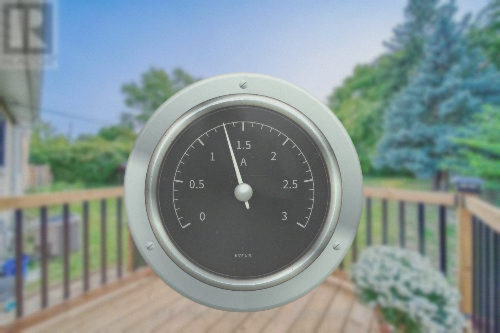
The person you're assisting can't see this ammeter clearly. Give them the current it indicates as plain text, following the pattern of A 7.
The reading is A 1.3
